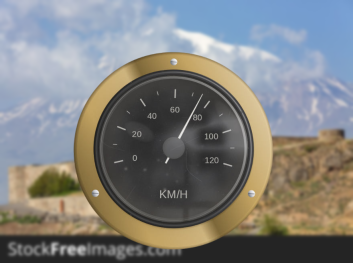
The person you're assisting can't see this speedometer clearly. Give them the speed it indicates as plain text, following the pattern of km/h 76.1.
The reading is km/h 75
